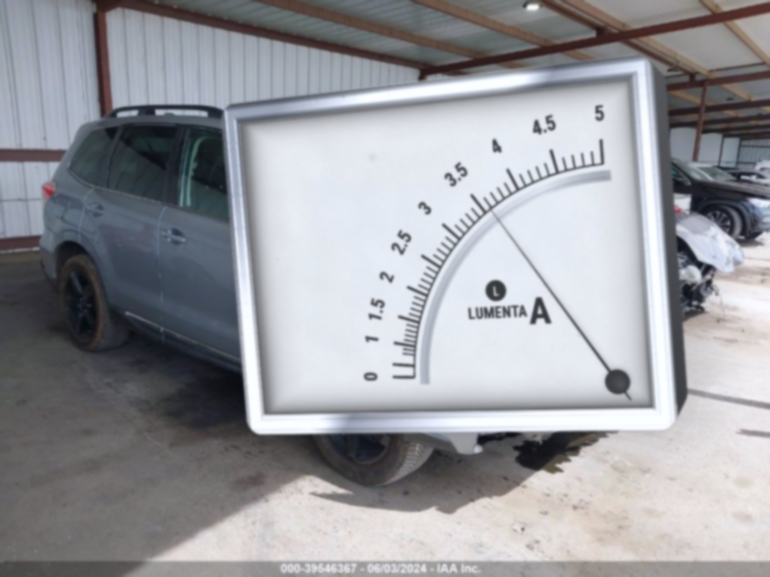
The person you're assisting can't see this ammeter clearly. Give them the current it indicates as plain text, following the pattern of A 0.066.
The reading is A 3.6
